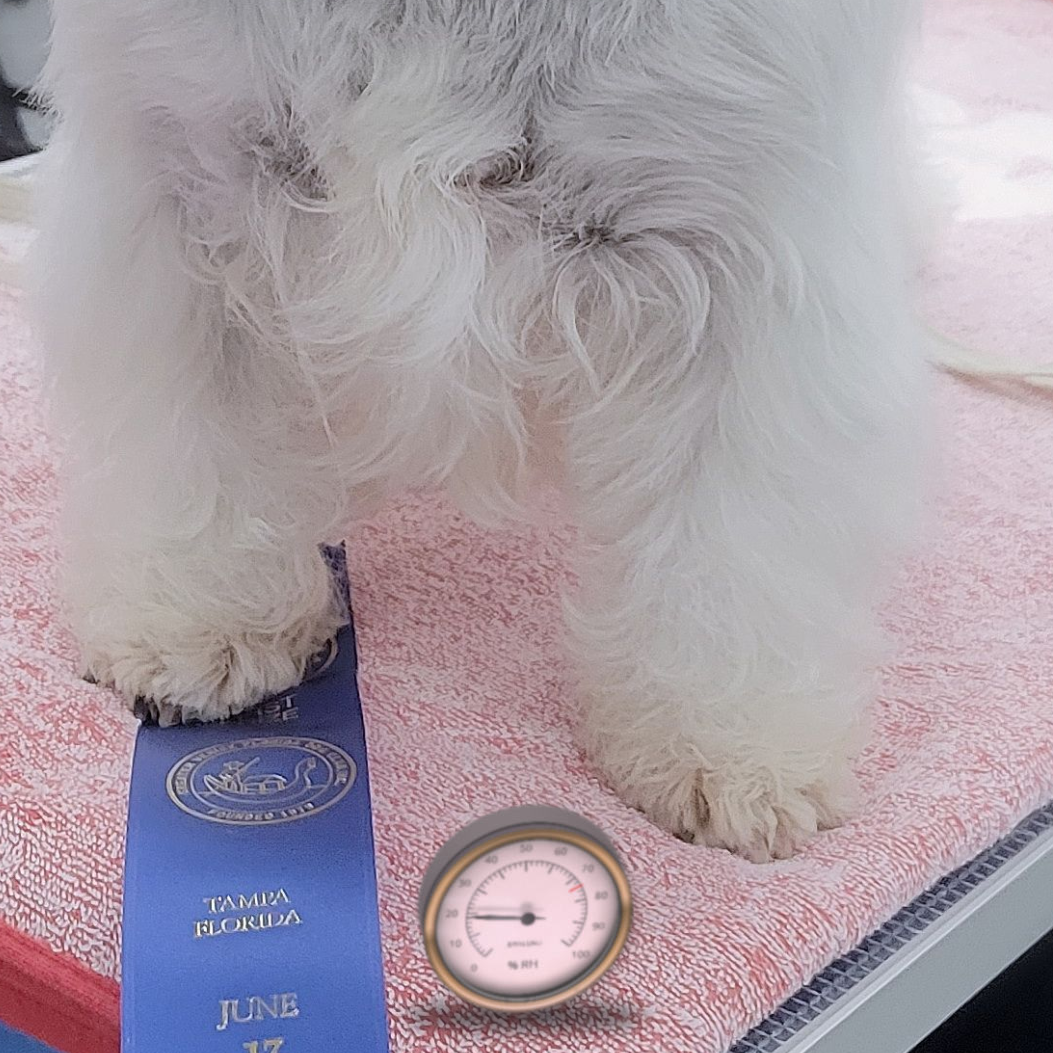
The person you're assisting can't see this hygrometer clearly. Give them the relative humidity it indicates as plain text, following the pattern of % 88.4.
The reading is % 20
